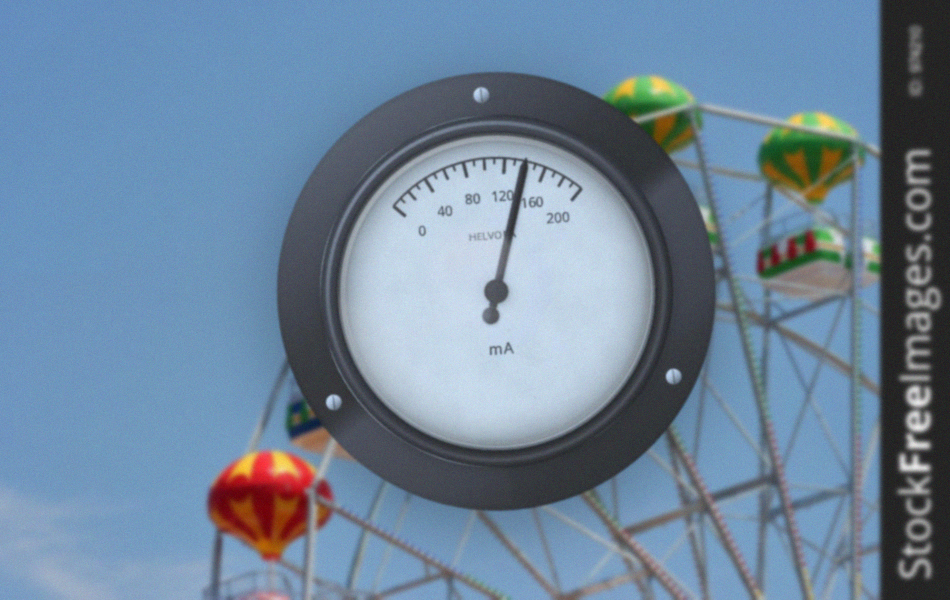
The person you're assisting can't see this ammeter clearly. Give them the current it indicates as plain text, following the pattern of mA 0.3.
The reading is mA 140
